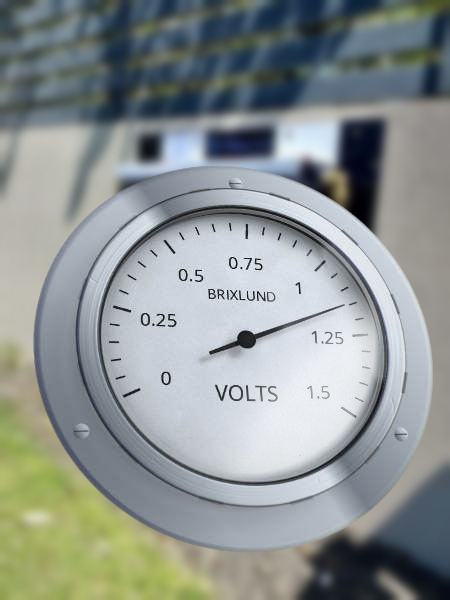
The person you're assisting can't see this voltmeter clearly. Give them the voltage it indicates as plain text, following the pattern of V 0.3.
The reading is V 1.15
